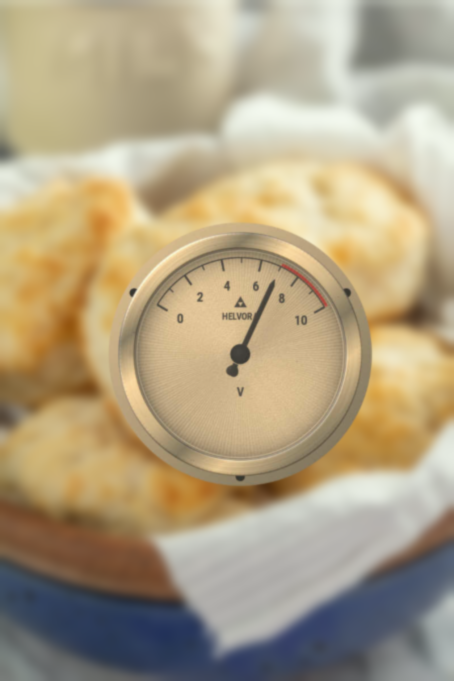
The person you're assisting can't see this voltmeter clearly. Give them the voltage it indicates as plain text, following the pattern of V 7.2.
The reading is V 7
